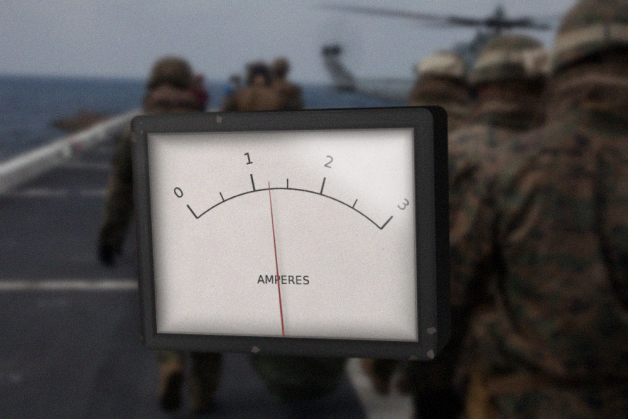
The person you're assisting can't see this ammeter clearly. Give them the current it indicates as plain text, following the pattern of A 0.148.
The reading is A 1.25
